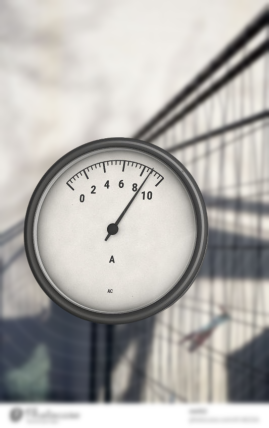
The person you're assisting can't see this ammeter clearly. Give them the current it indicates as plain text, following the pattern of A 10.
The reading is A 8.8
